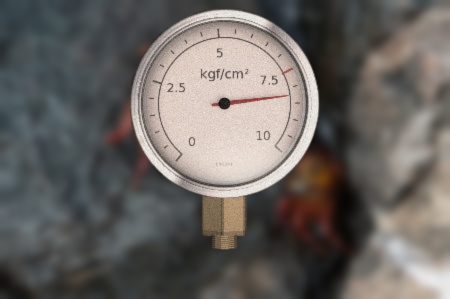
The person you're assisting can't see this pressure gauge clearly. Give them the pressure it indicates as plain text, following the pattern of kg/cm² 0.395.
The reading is kg/cm² 8.25
